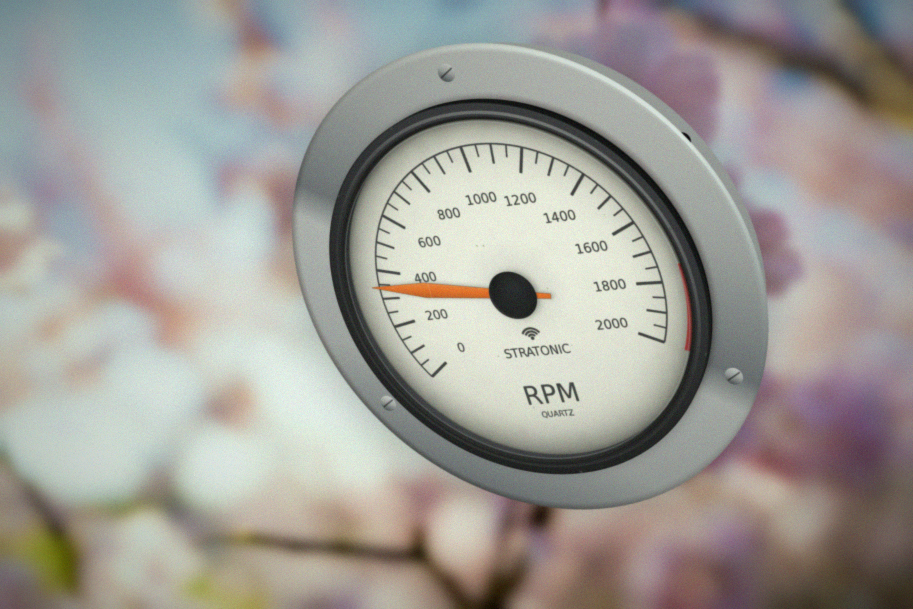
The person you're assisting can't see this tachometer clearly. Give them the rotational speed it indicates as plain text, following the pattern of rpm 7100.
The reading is rpm 350
